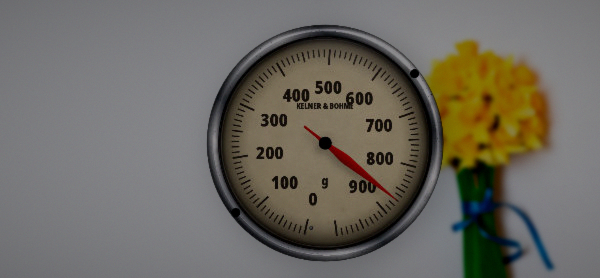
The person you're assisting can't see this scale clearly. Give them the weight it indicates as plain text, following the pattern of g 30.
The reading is g 870
